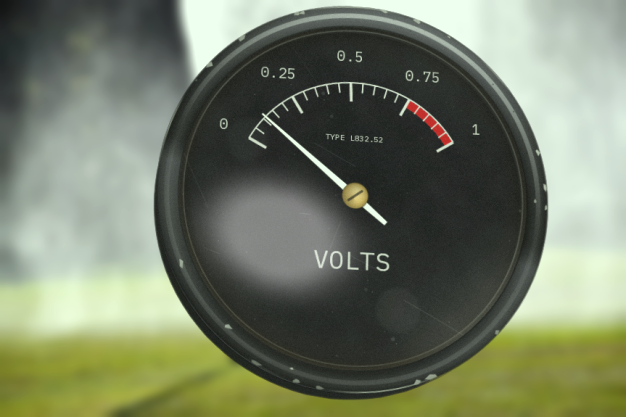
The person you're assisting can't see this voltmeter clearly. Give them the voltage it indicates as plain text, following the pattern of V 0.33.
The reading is V 0.1
